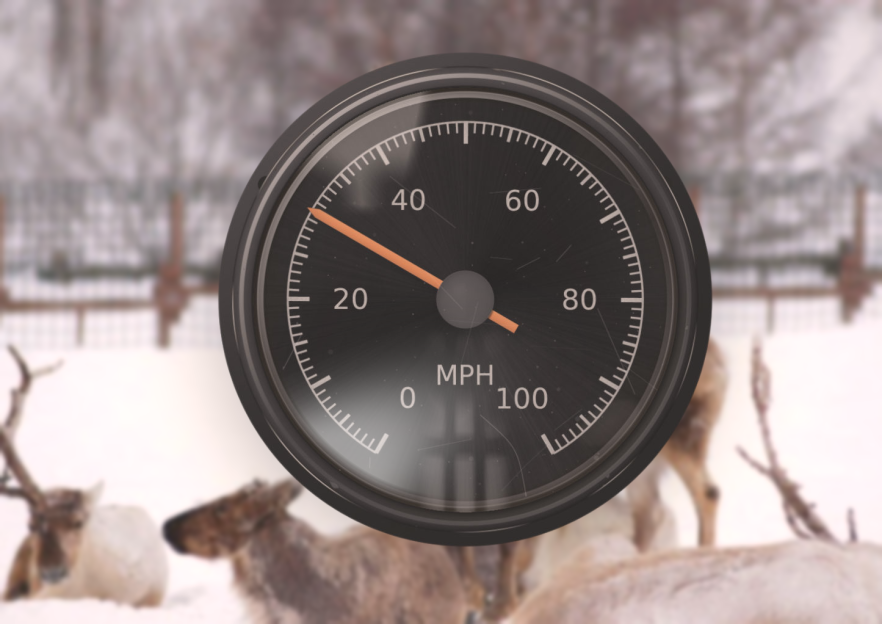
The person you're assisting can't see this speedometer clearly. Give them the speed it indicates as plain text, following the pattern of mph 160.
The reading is mph 30
